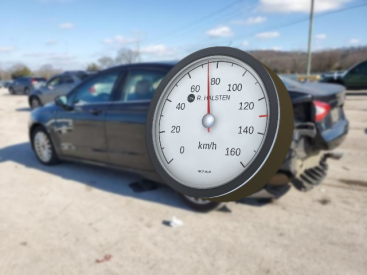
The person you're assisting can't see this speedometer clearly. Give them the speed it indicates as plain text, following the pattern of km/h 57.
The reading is km/h 75
